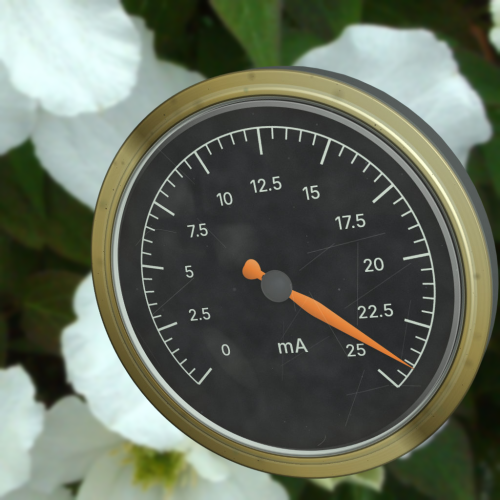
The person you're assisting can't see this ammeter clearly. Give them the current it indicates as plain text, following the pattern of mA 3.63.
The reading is mA 24
